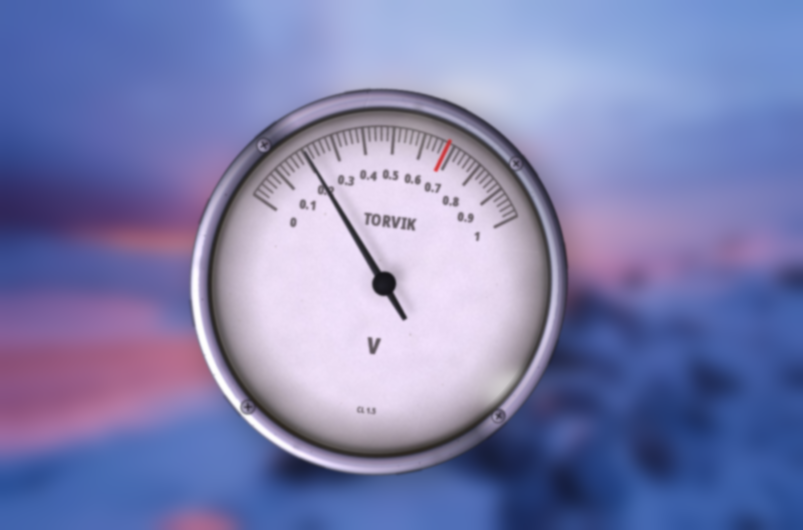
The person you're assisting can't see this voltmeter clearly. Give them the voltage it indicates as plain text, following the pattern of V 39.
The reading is V 0.2
